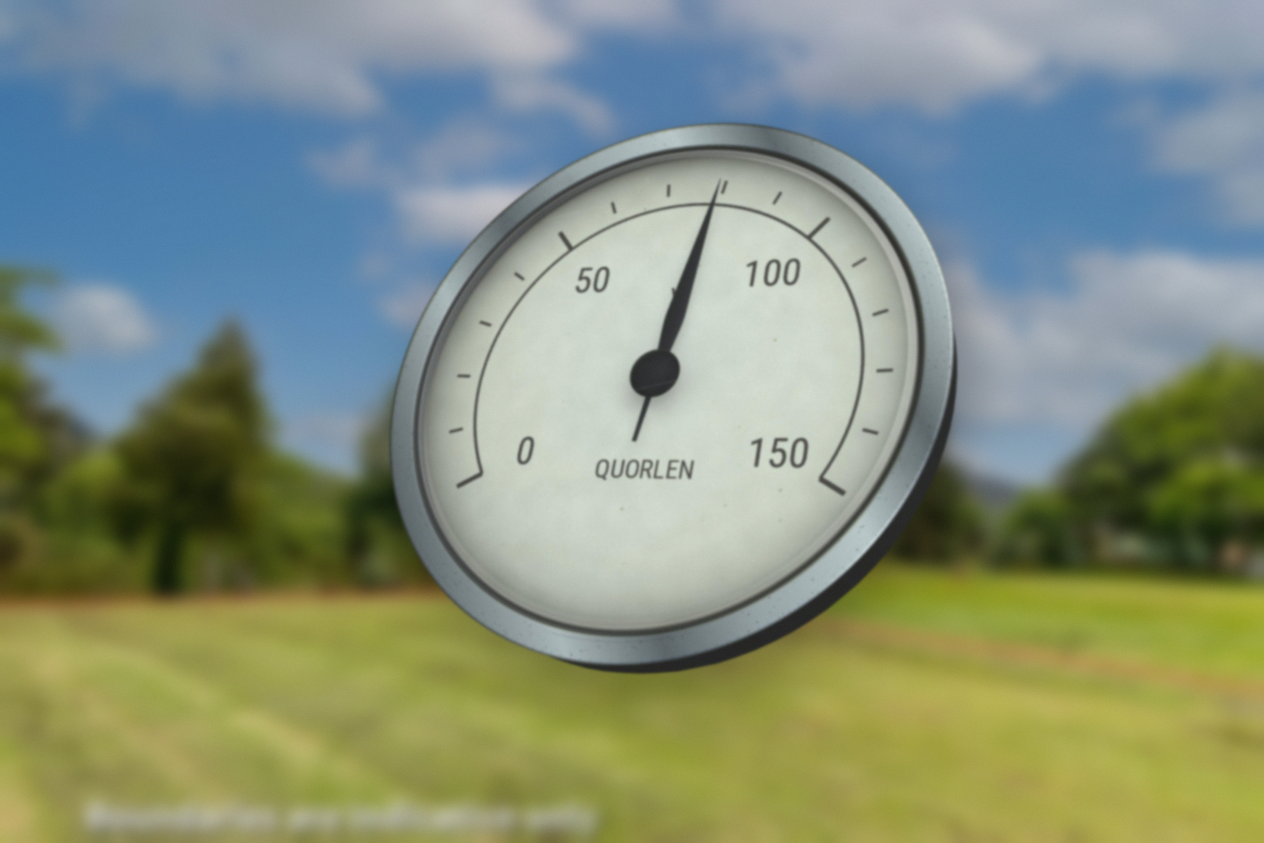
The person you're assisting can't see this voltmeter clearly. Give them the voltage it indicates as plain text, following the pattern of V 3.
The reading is V 80
